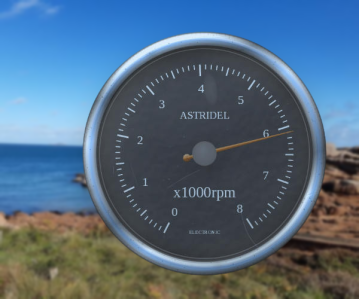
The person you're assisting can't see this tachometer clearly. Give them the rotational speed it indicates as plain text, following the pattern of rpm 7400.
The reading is rpm 6100
